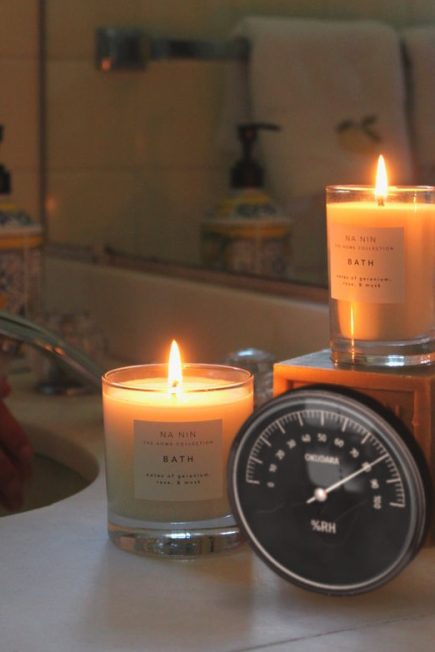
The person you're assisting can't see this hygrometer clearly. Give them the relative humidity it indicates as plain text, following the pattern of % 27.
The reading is % 80
